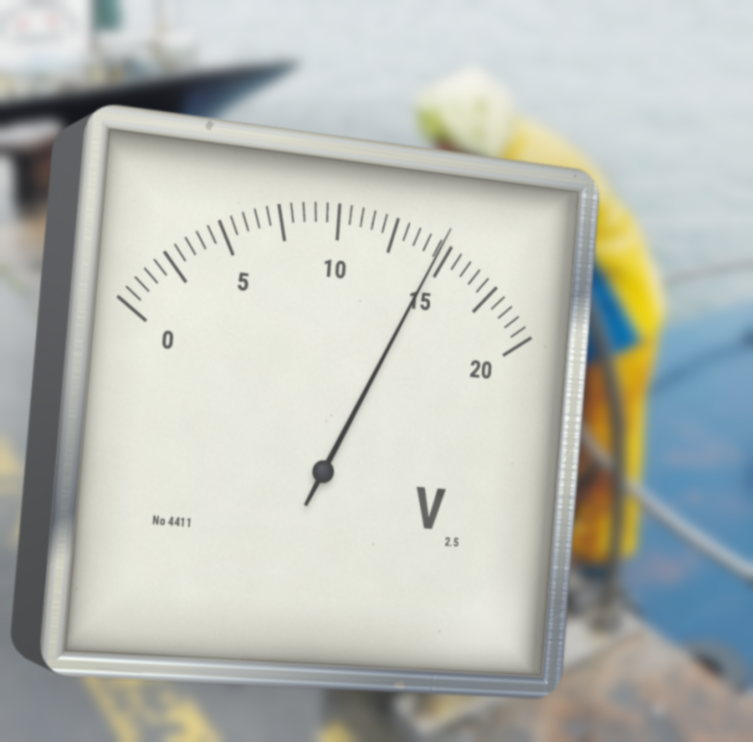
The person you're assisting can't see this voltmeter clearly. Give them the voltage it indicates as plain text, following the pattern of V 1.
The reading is V 14.5
